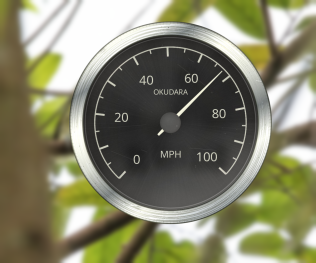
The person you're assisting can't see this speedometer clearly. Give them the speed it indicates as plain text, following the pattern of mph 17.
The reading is mph 67.5
